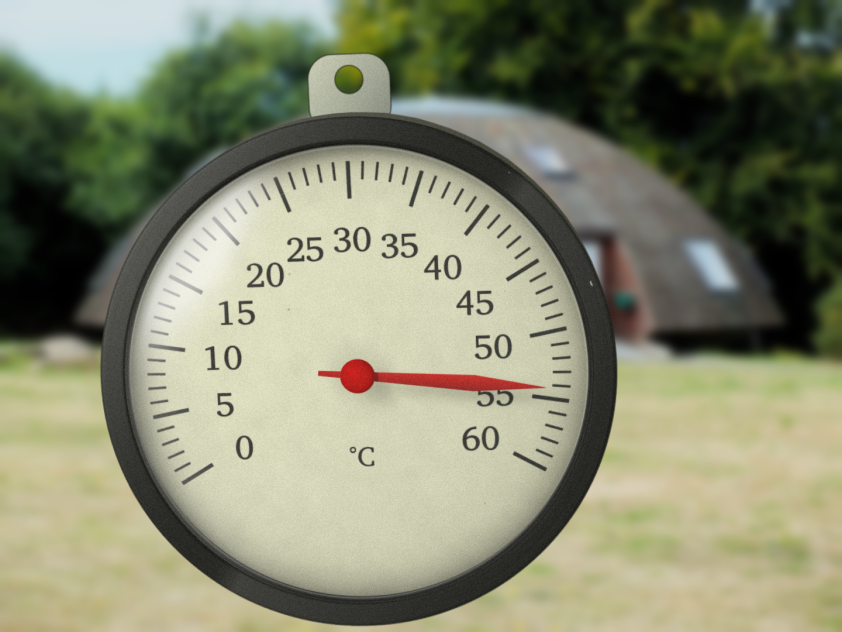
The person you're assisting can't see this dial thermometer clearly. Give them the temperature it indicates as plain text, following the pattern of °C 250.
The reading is °C 54
